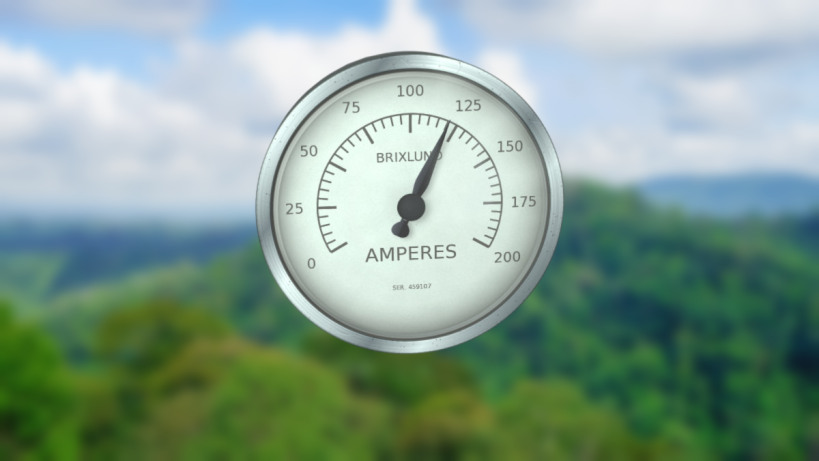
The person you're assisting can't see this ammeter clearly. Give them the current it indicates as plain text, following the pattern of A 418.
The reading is A 120
